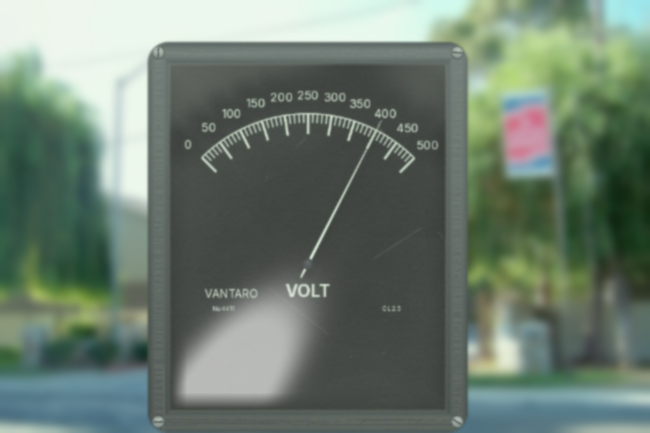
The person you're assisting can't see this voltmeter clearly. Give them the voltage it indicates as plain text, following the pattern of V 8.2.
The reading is V 400
